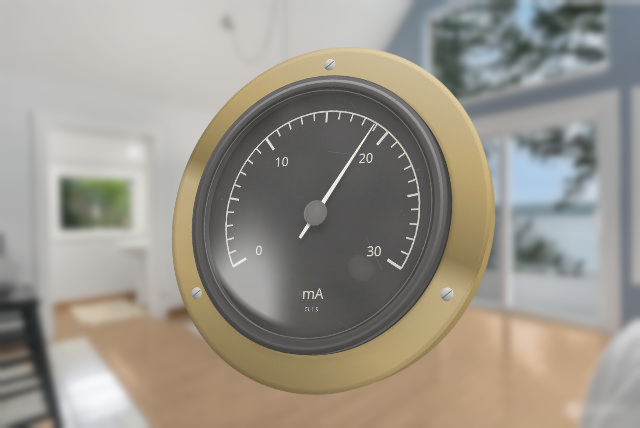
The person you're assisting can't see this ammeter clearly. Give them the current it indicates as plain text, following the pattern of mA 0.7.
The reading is mA 19
